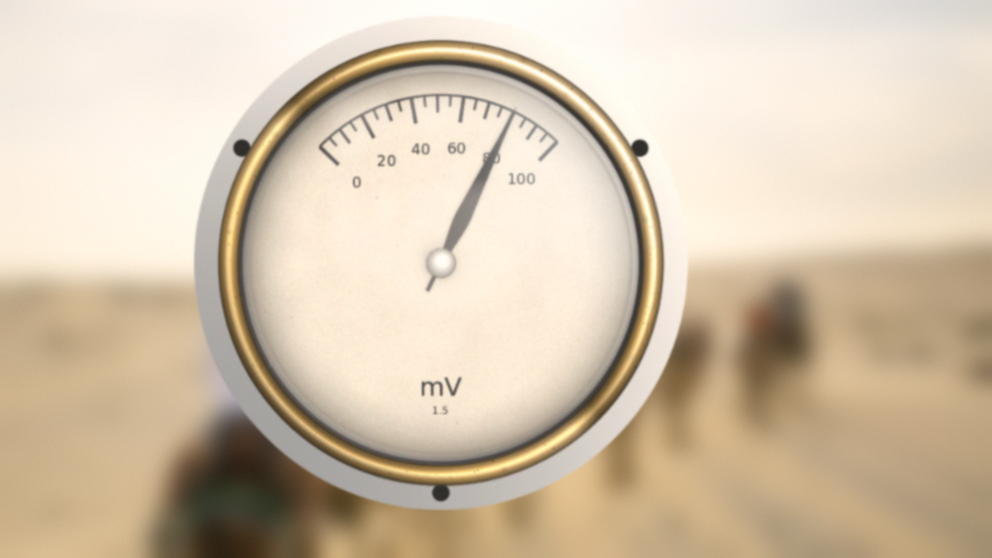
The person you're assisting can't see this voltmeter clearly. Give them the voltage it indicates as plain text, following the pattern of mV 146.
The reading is mV 80
